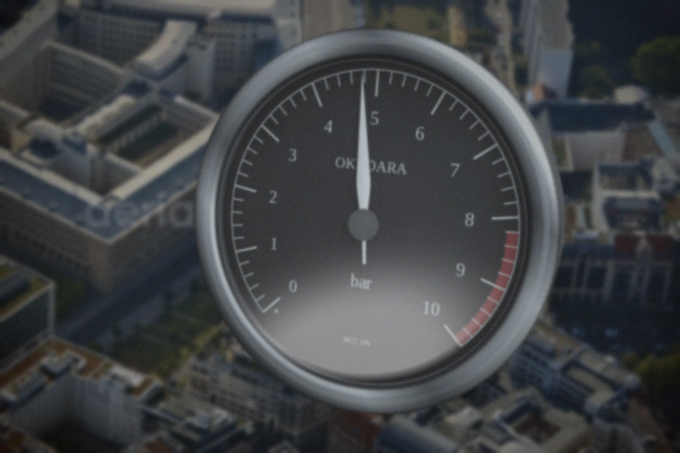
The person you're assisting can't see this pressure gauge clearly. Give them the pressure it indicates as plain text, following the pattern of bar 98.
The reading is bar 4.8
